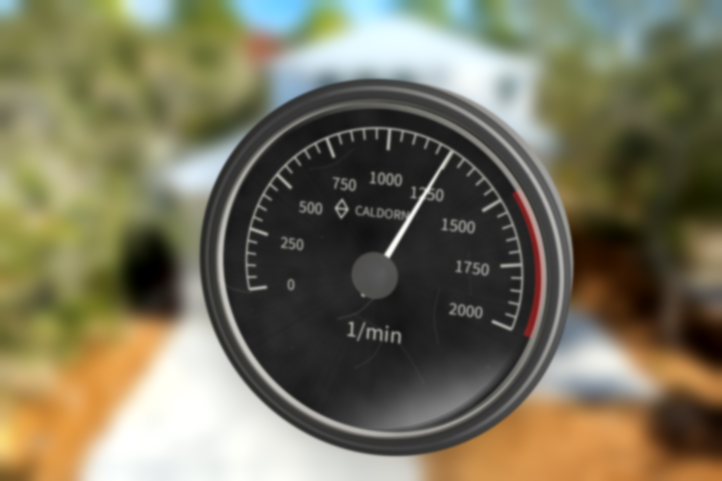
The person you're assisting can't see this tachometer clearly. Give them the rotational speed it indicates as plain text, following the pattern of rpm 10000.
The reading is rpm 1250
